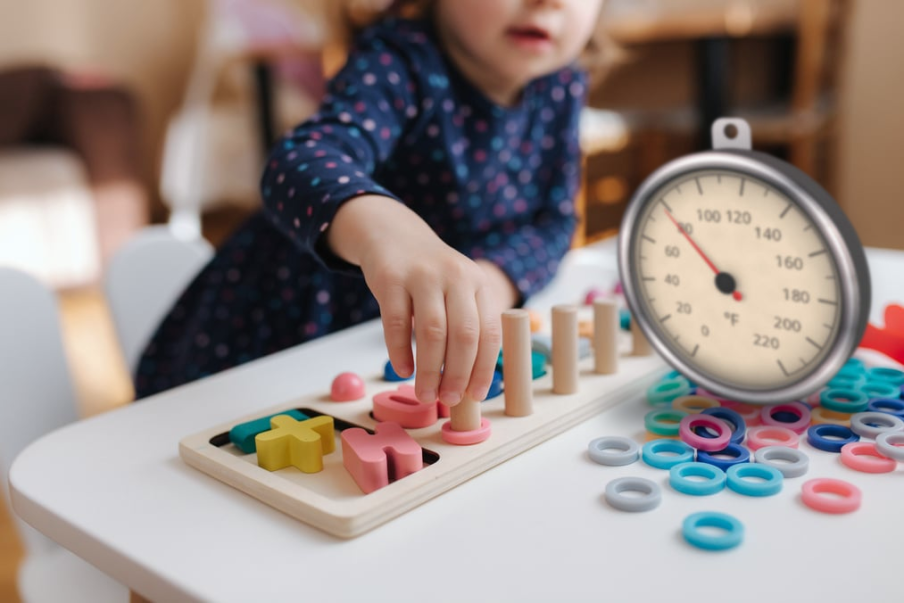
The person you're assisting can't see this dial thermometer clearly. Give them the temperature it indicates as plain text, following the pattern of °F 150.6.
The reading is °F 80
